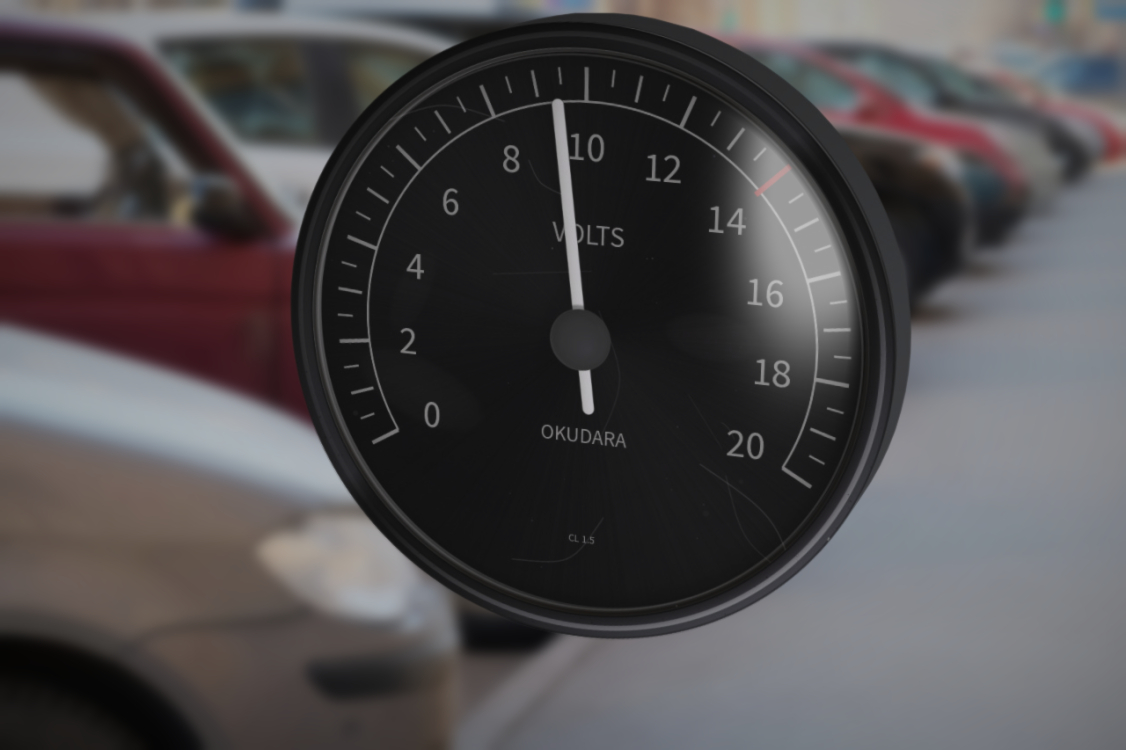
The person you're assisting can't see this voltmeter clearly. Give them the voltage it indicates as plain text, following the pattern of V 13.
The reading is V 9.5
